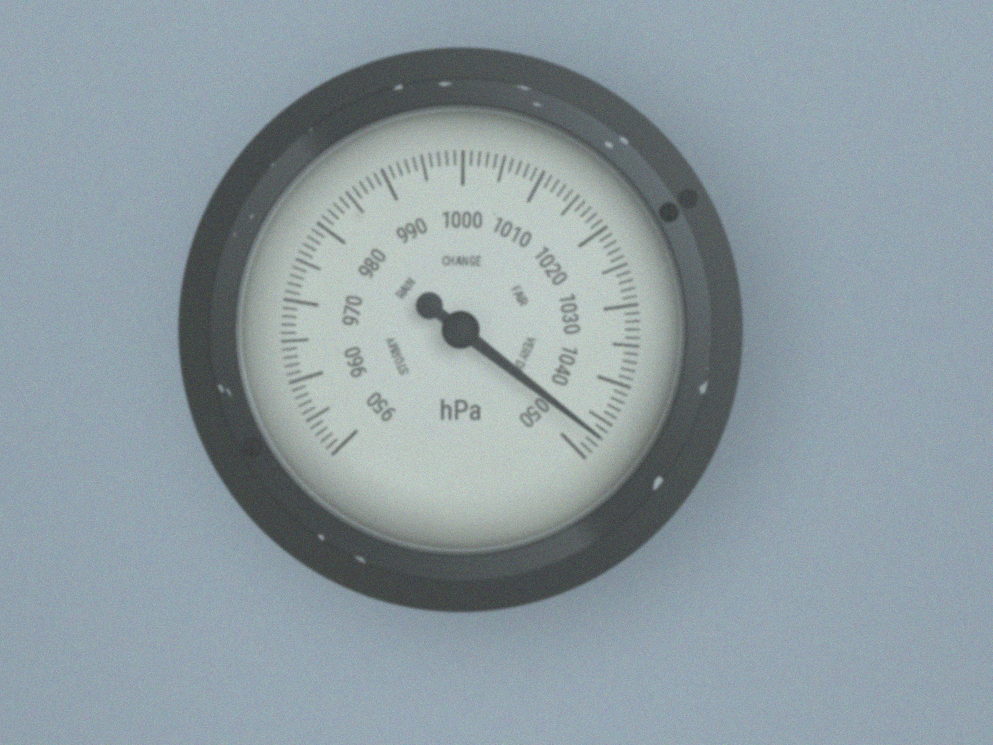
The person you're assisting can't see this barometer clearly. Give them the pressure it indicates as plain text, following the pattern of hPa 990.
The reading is hPa 1047
